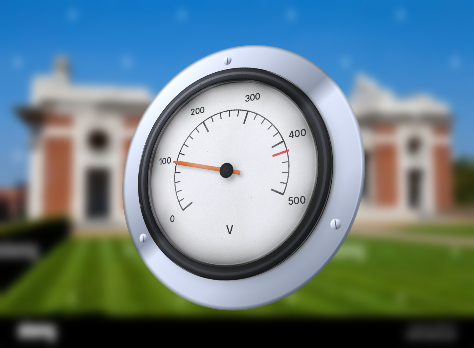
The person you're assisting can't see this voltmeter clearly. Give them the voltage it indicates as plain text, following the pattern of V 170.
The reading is V 100
